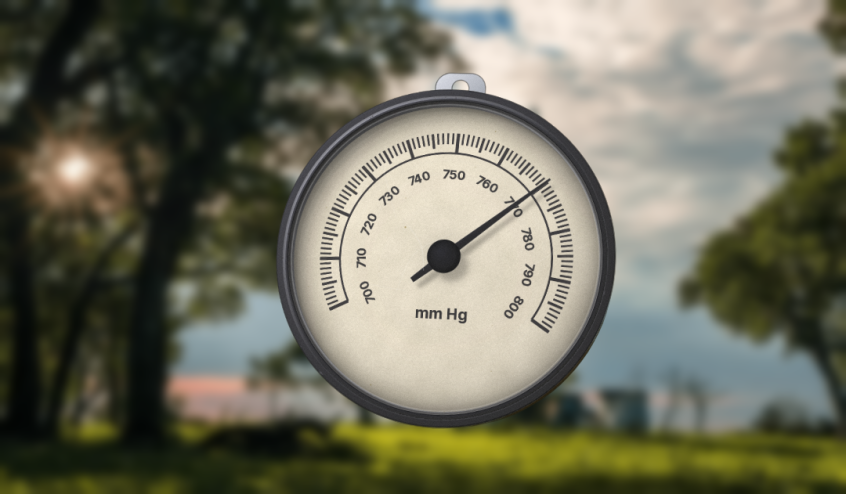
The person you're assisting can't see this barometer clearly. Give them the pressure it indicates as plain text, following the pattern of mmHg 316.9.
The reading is mmHg 770
